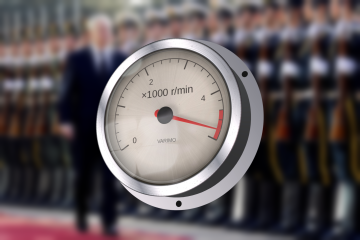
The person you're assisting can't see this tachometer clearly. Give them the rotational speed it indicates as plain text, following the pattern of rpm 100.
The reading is rpm 4800
